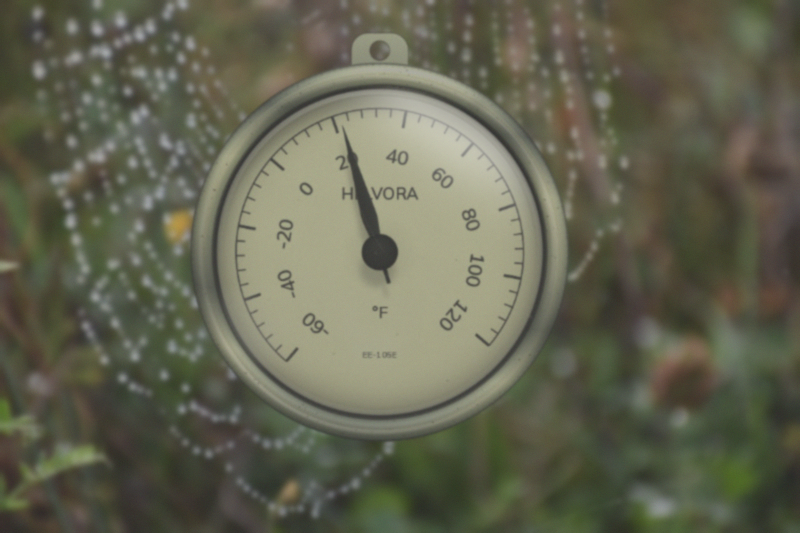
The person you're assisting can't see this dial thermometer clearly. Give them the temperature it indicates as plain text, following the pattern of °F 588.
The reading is °F 22
